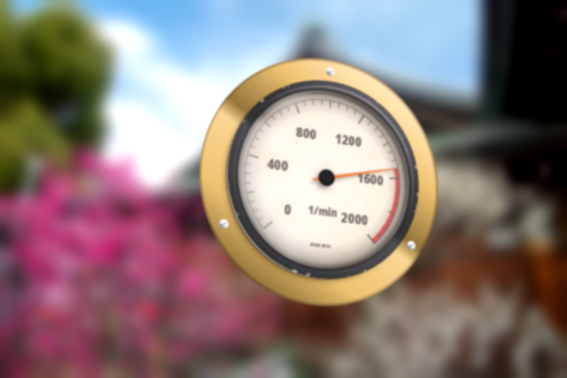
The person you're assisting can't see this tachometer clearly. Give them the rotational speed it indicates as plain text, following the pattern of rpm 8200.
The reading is rpm 1550
